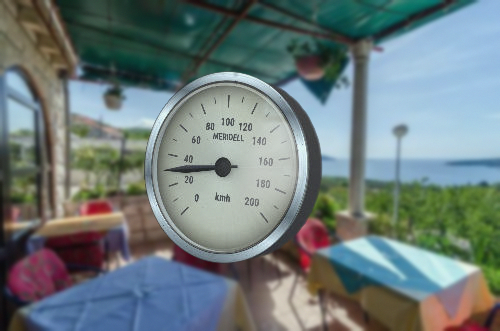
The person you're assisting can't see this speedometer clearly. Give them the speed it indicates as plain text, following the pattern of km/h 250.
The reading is km/h 30
